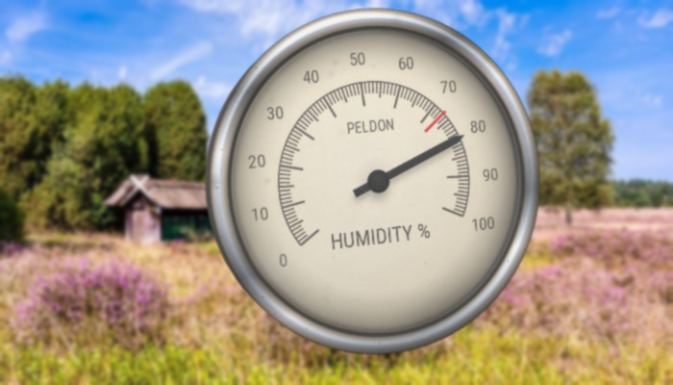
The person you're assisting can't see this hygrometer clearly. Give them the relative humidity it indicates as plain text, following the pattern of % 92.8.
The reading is % 80
